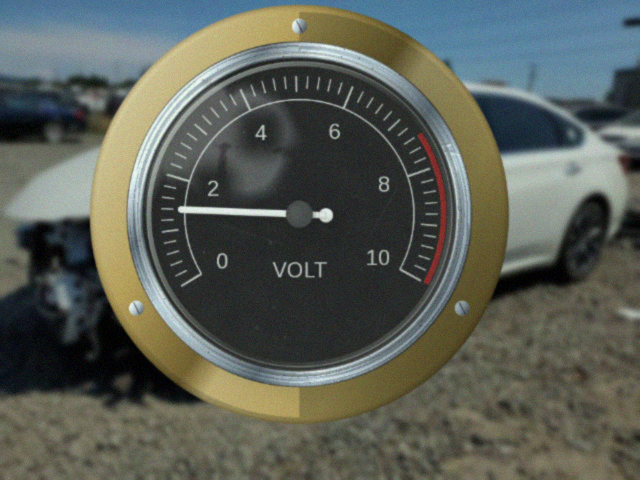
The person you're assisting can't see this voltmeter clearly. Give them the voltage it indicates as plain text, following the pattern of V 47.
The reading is V 1.4
